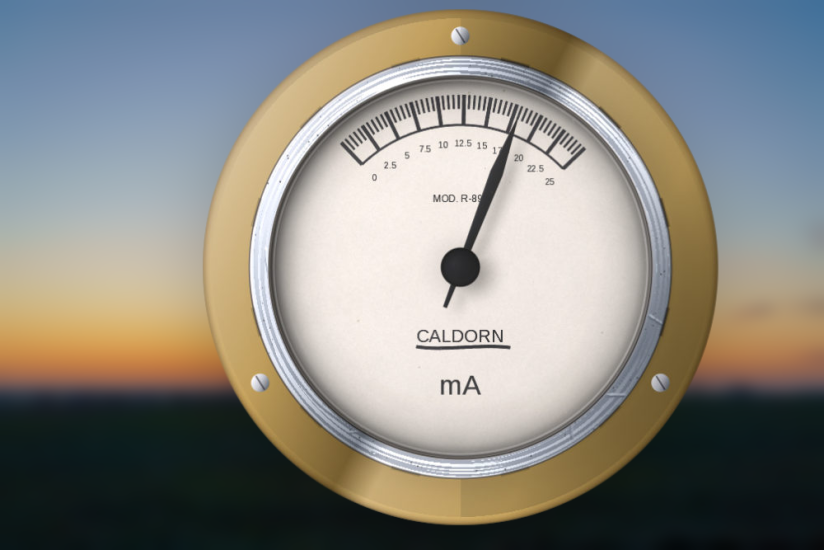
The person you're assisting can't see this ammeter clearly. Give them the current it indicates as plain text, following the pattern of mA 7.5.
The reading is mA 18
